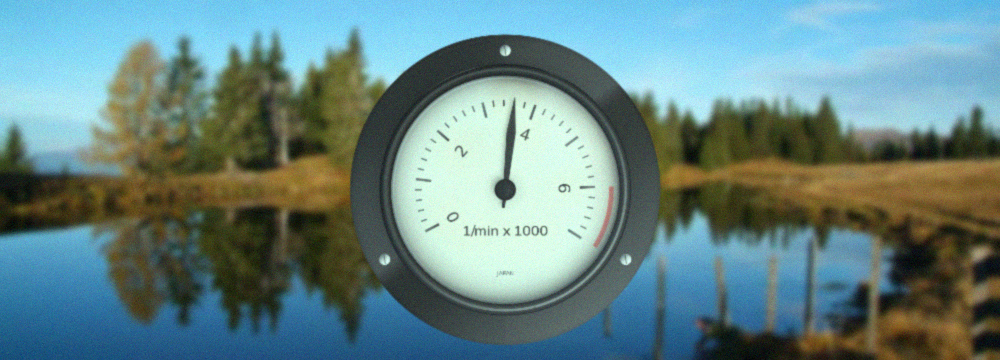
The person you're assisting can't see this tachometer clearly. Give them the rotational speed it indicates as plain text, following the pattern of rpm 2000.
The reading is rpm 3600
